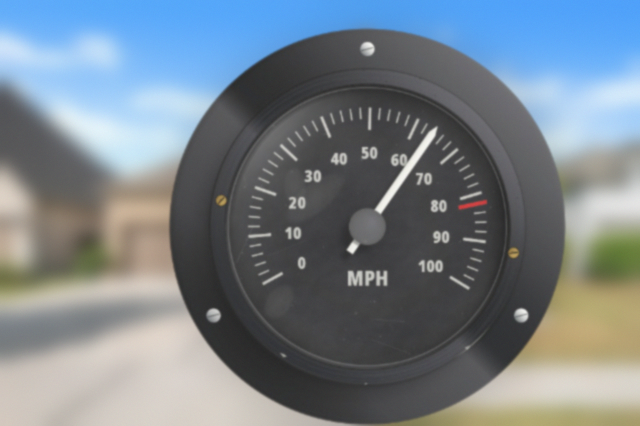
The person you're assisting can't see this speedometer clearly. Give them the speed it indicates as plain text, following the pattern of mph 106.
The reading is mph 64
